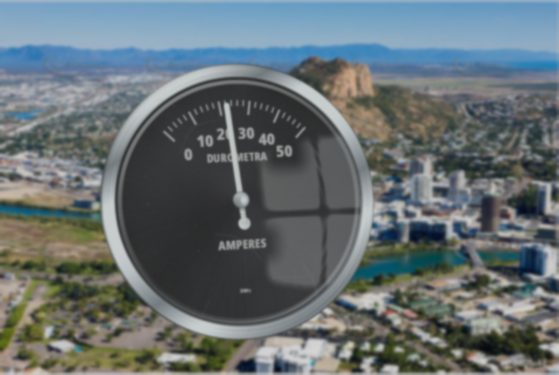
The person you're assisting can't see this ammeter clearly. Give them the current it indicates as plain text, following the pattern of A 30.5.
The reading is A 22
